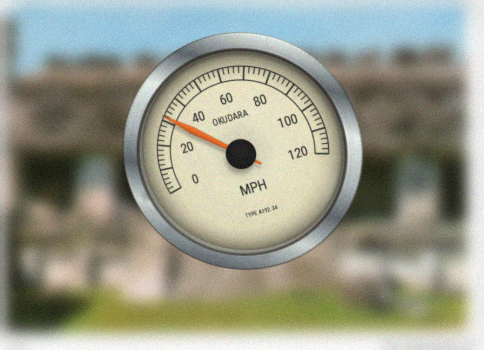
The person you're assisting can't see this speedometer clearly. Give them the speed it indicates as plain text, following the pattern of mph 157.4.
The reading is mph 32
